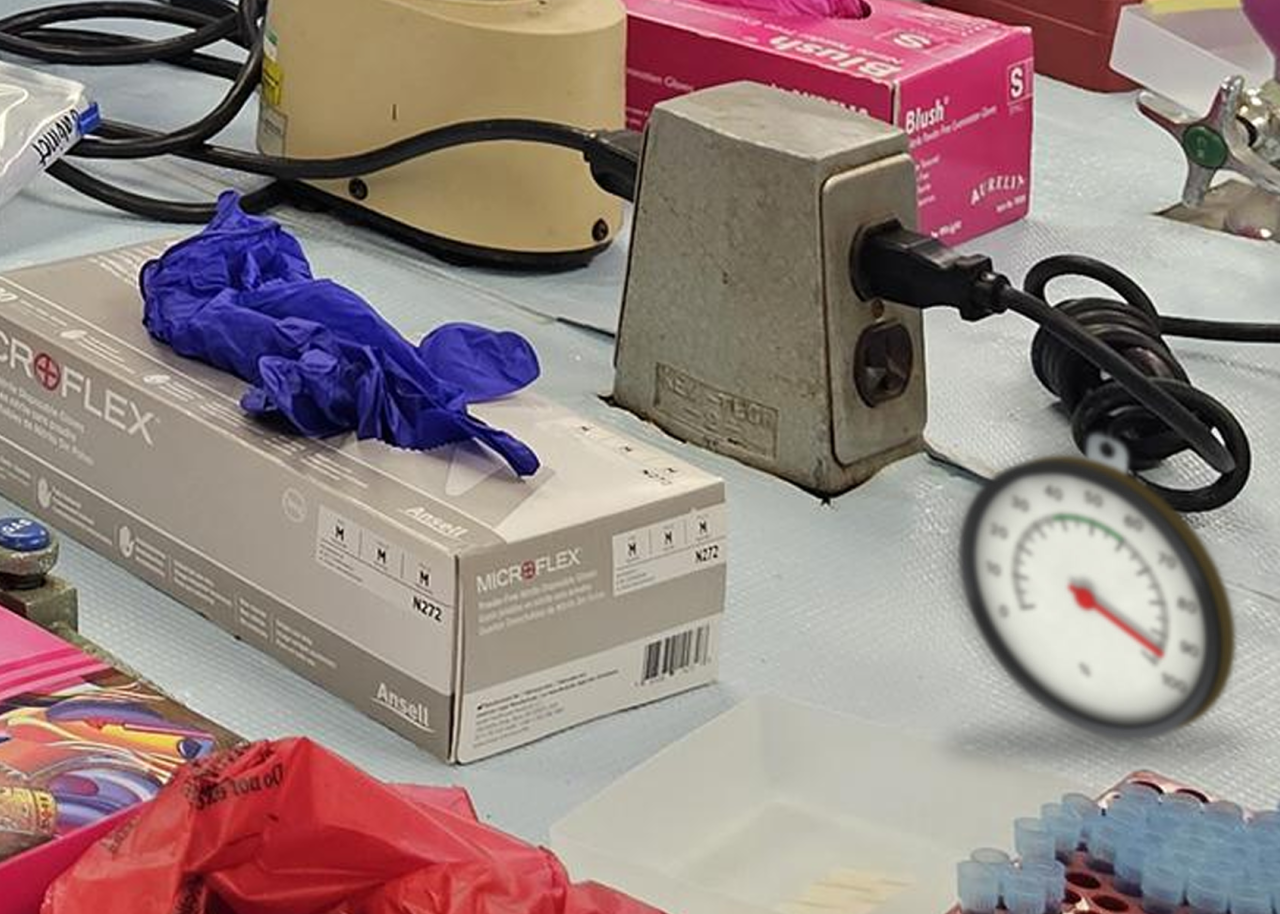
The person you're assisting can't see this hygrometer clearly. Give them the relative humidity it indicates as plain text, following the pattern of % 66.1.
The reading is % 95
